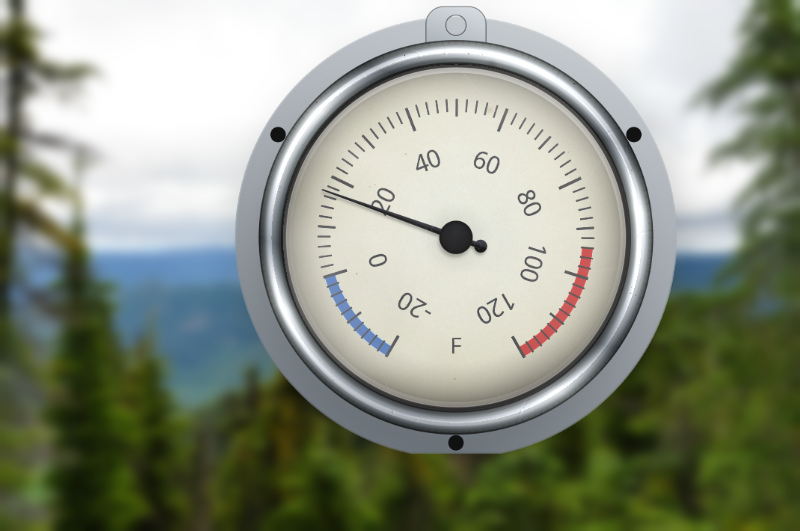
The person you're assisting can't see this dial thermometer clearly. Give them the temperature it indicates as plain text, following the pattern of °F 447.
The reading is °F 17
